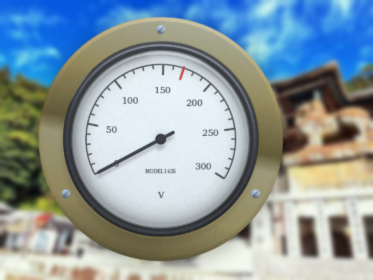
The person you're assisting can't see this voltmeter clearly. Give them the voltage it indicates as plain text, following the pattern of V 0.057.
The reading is V 0
